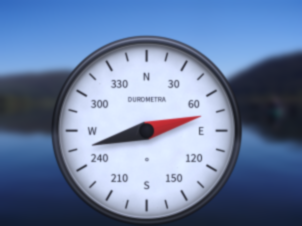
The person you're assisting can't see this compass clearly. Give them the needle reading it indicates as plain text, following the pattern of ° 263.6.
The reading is ° 75
